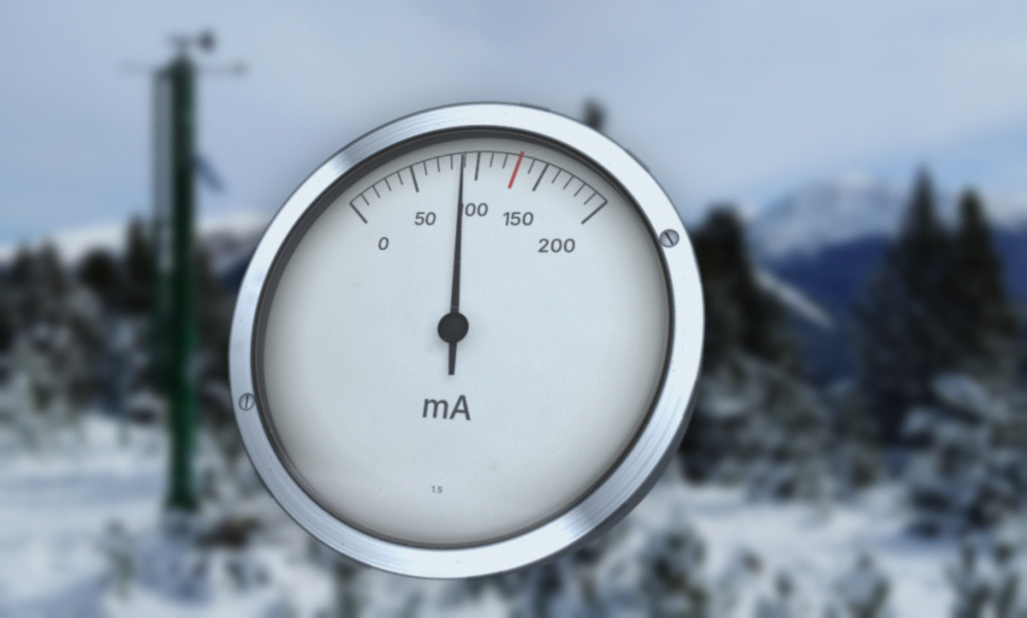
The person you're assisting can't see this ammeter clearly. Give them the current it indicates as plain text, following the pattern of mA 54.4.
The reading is mA 90
